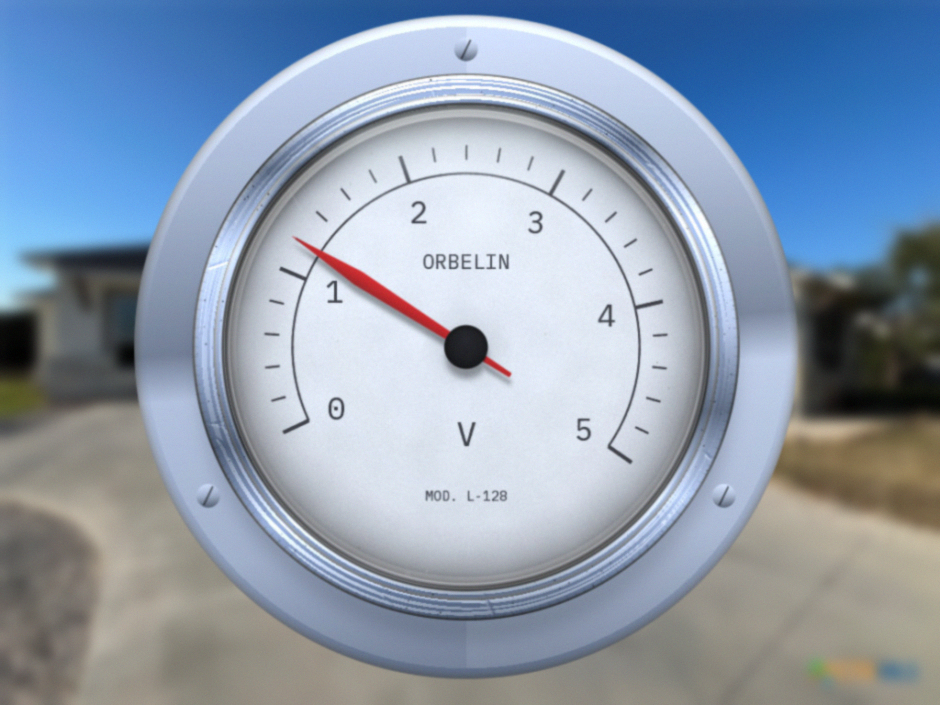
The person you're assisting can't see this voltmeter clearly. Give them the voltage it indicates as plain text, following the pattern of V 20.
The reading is V 1.2
